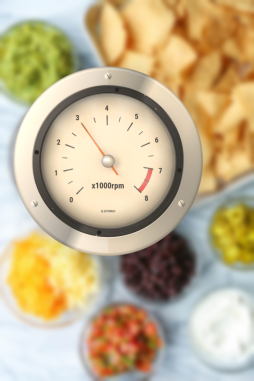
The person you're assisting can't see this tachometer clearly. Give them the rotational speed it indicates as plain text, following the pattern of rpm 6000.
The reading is rpm 3000
